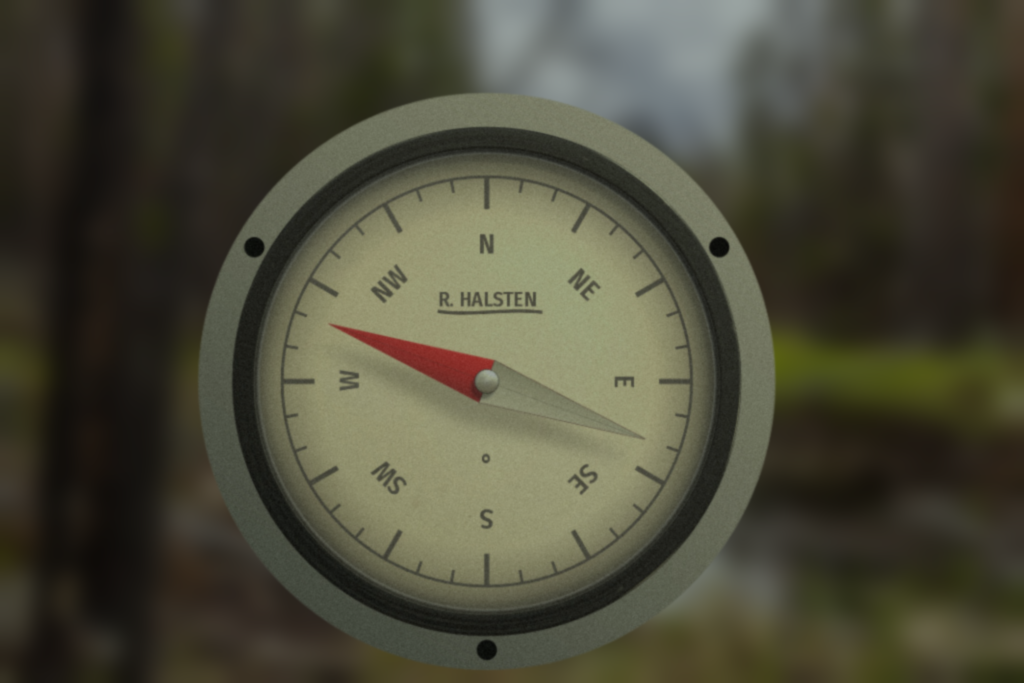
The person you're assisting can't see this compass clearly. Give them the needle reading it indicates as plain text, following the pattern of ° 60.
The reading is ° 290
